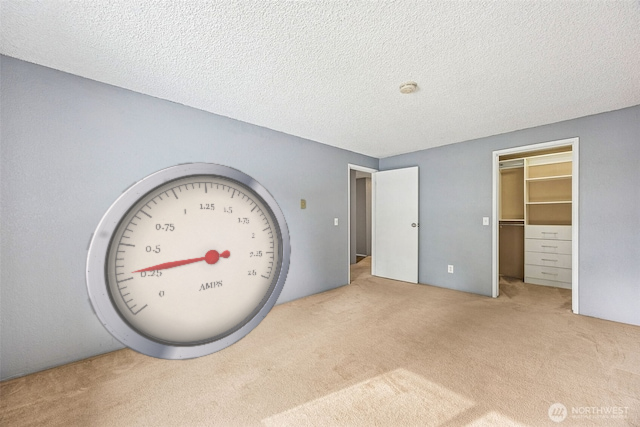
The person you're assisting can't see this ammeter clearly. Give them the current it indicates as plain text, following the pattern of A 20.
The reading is A 0.3
